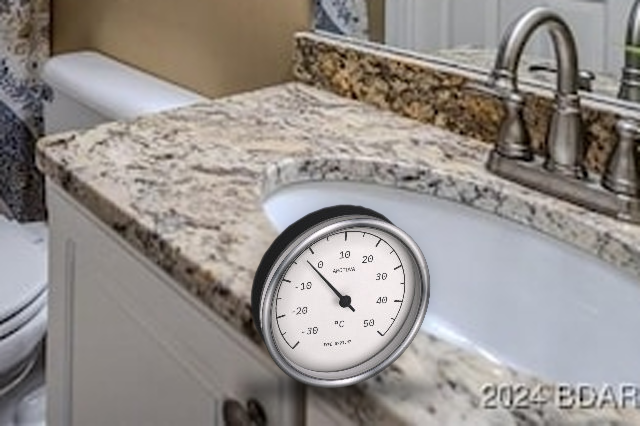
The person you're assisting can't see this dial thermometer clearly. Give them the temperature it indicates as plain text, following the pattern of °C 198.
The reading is °C -2.5
